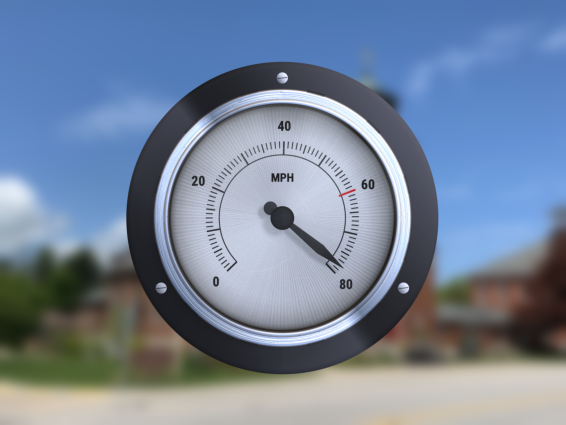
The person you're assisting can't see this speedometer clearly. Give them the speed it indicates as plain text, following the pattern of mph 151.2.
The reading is mph 78
